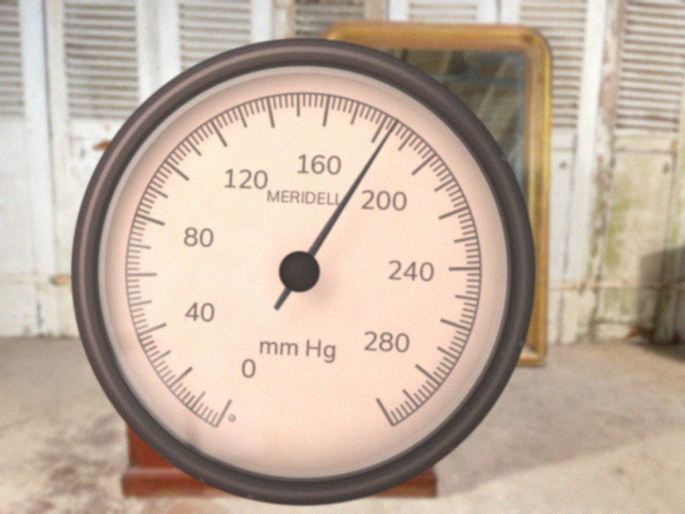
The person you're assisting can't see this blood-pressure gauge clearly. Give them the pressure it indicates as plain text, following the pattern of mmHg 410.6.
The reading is mmHg 184
